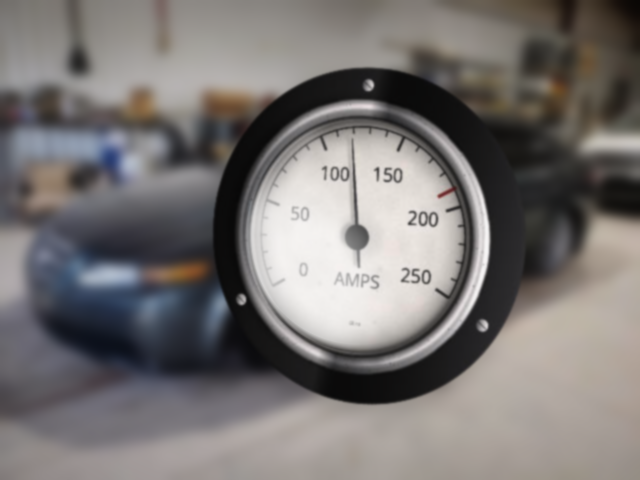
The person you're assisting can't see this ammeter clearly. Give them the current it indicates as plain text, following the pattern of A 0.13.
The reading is A 120
